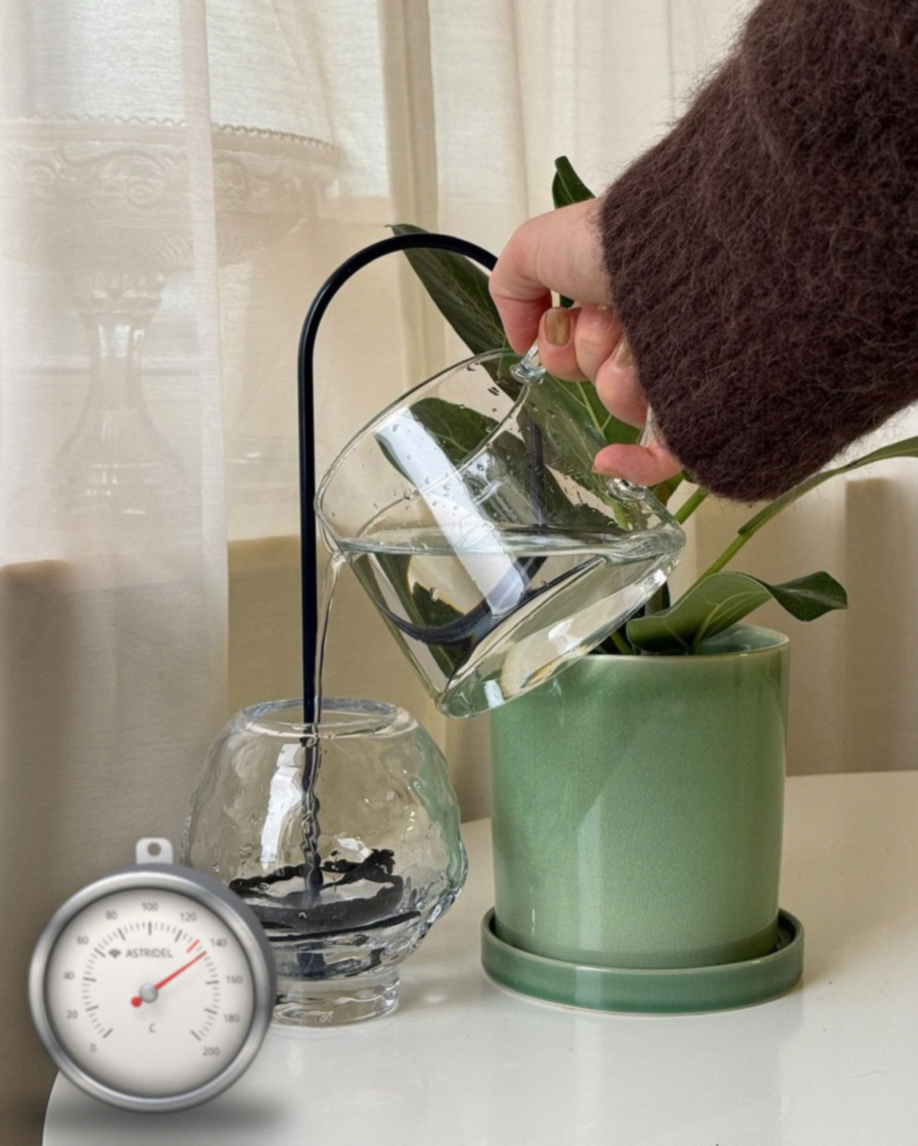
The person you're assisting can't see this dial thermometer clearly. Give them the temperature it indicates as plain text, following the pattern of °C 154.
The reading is °C 140
